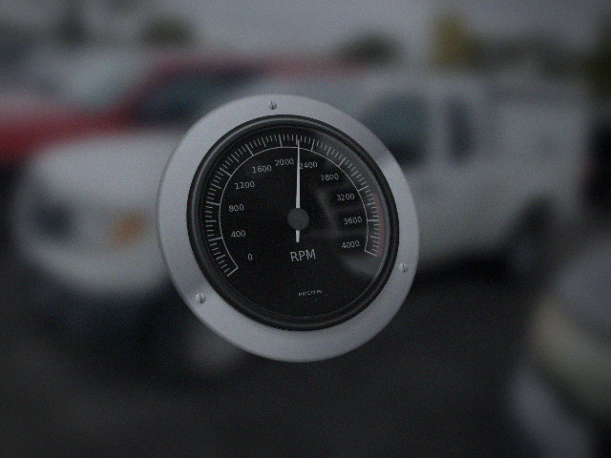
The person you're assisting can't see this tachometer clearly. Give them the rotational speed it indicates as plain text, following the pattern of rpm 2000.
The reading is rpm 2200
